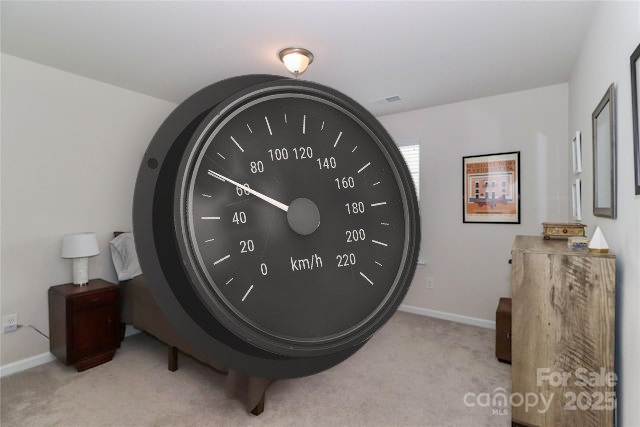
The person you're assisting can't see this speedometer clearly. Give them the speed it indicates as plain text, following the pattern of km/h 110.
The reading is km/h 60
